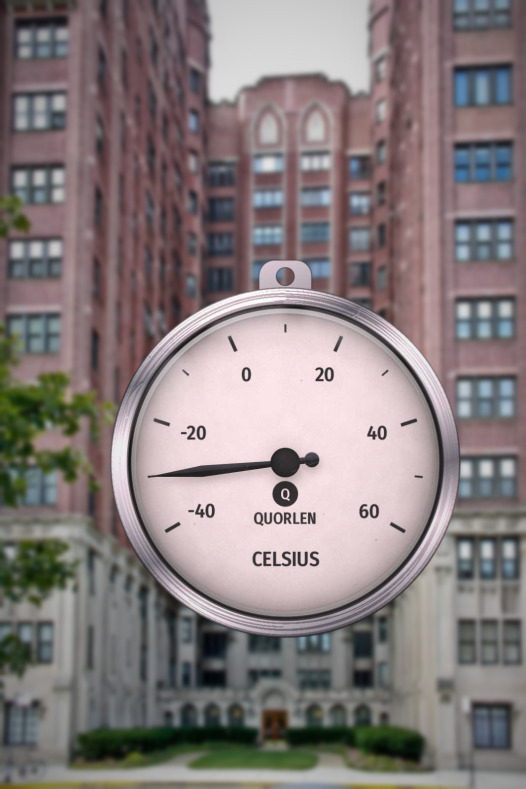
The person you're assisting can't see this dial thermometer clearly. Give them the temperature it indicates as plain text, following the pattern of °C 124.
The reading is °C -30
